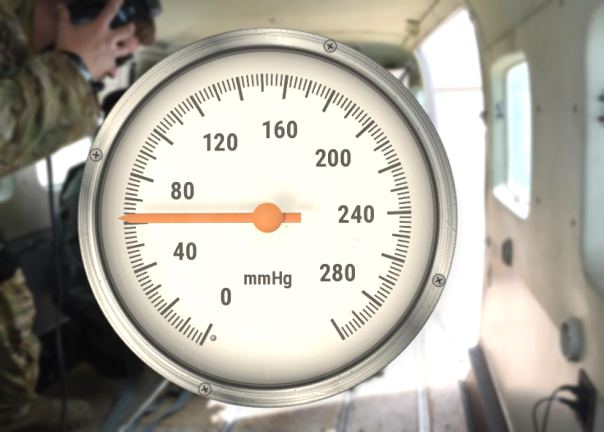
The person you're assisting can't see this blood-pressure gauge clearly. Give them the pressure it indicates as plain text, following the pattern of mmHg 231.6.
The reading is mmHg 62
